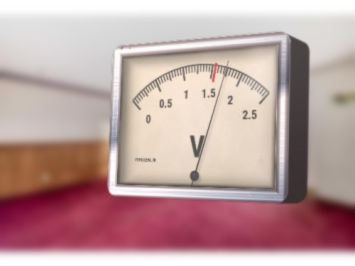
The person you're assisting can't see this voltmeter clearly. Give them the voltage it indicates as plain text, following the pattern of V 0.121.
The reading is V 1.75
